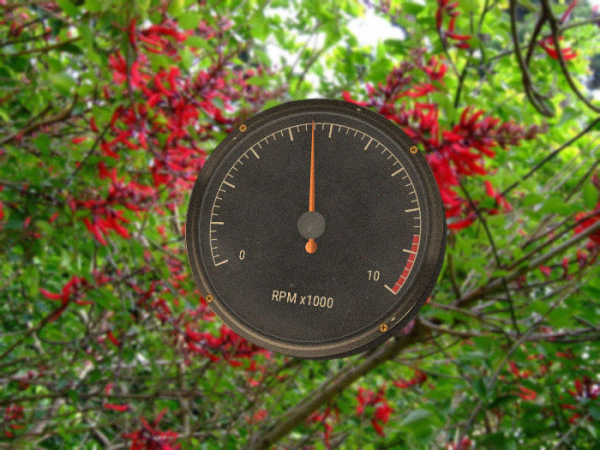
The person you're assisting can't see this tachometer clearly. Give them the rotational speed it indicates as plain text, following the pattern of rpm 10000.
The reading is rpm 4600
